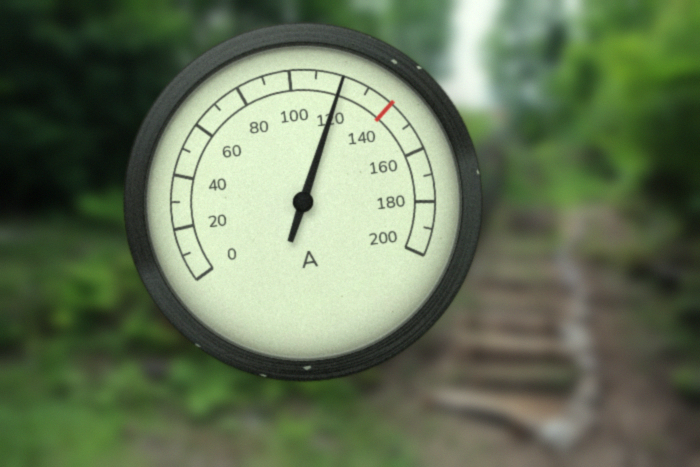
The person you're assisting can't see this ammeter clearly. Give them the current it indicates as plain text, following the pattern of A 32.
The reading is A 120
